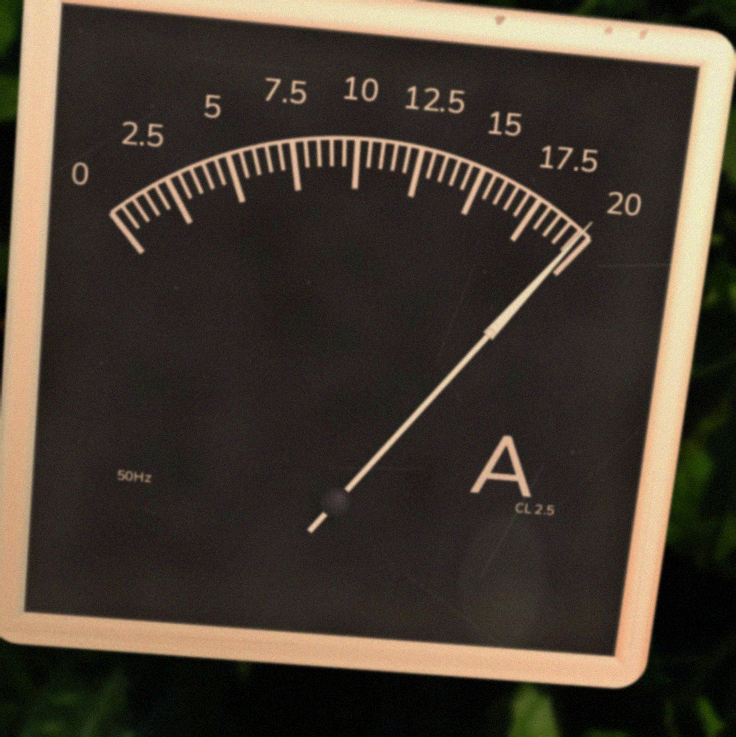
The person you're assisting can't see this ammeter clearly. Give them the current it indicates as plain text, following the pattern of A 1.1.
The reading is A 19.5
